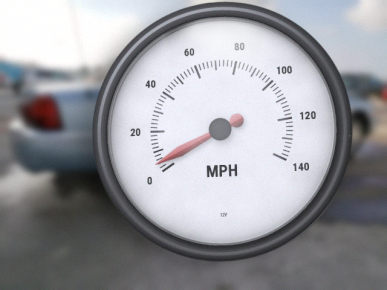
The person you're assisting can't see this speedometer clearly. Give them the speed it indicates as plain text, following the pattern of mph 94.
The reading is mph 4
